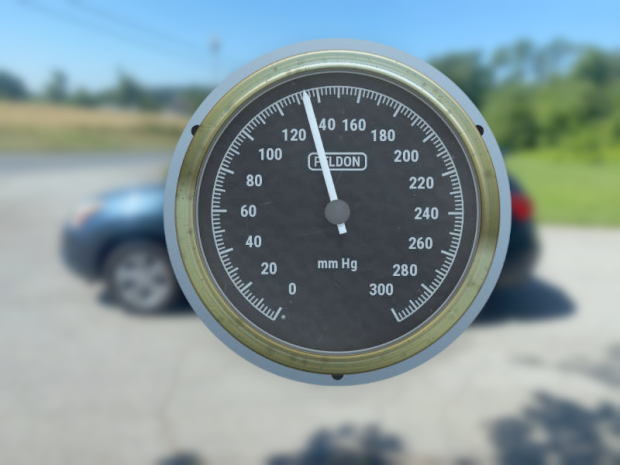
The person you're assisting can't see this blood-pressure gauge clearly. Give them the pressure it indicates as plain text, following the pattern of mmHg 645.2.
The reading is mmHg 134
